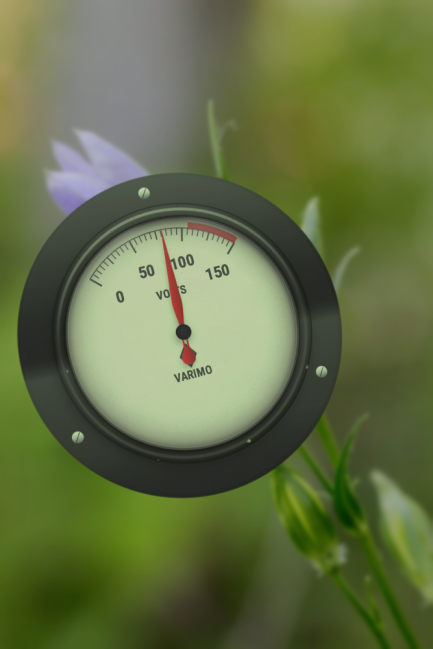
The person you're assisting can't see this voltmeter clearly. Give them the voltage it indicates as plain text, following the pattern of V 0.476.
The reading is V 80
